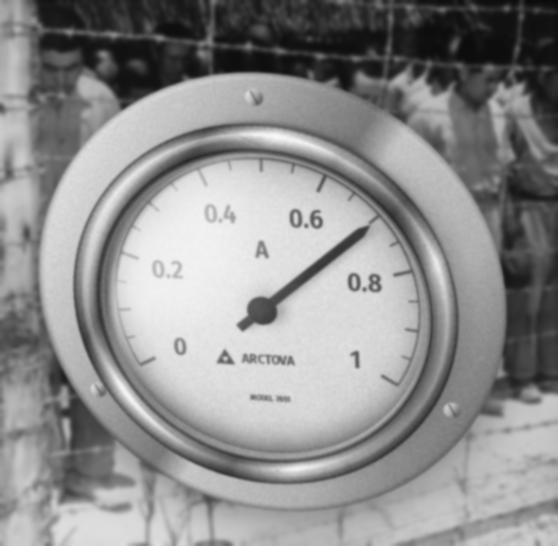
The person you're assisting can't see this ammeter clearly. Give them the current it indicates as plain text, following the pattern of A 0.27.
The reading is A 0.7
